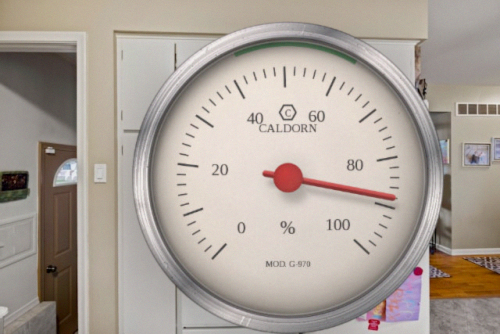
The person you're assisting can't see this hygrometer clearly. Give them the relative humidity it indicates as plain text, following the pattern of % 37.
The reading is % 88
